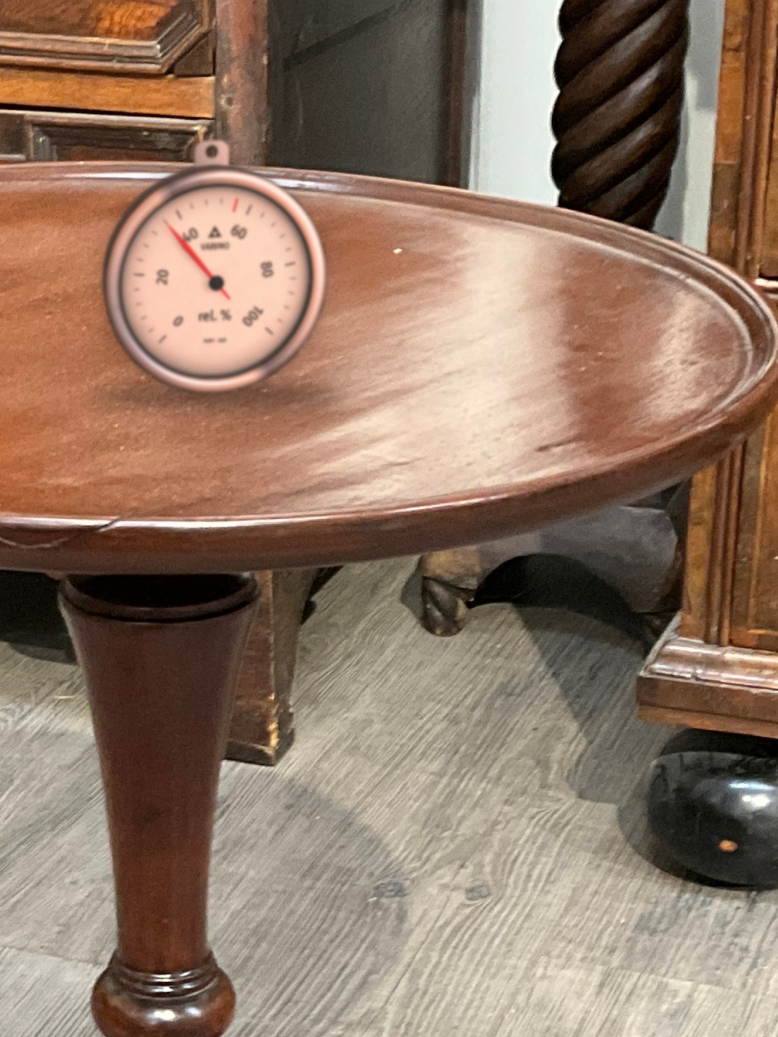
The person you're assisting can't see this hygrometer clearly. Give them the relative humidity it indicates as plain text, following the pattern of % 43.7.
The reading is % 36
